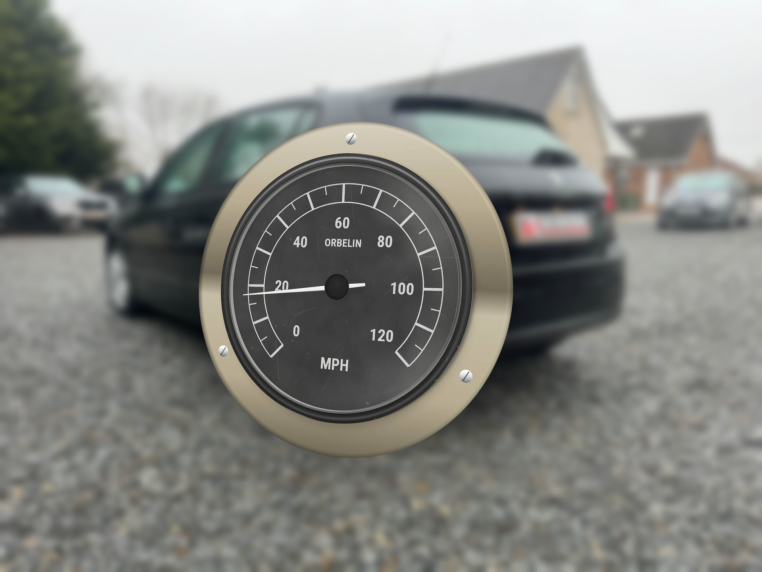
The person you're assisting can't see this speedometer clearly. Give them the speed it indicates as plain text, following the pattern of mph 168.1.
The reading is mph 17.5
